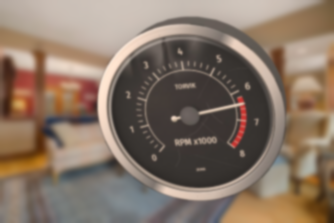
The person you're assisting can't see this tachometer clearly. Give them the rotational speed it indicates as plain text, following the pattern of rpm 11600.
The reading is rpm 6400
